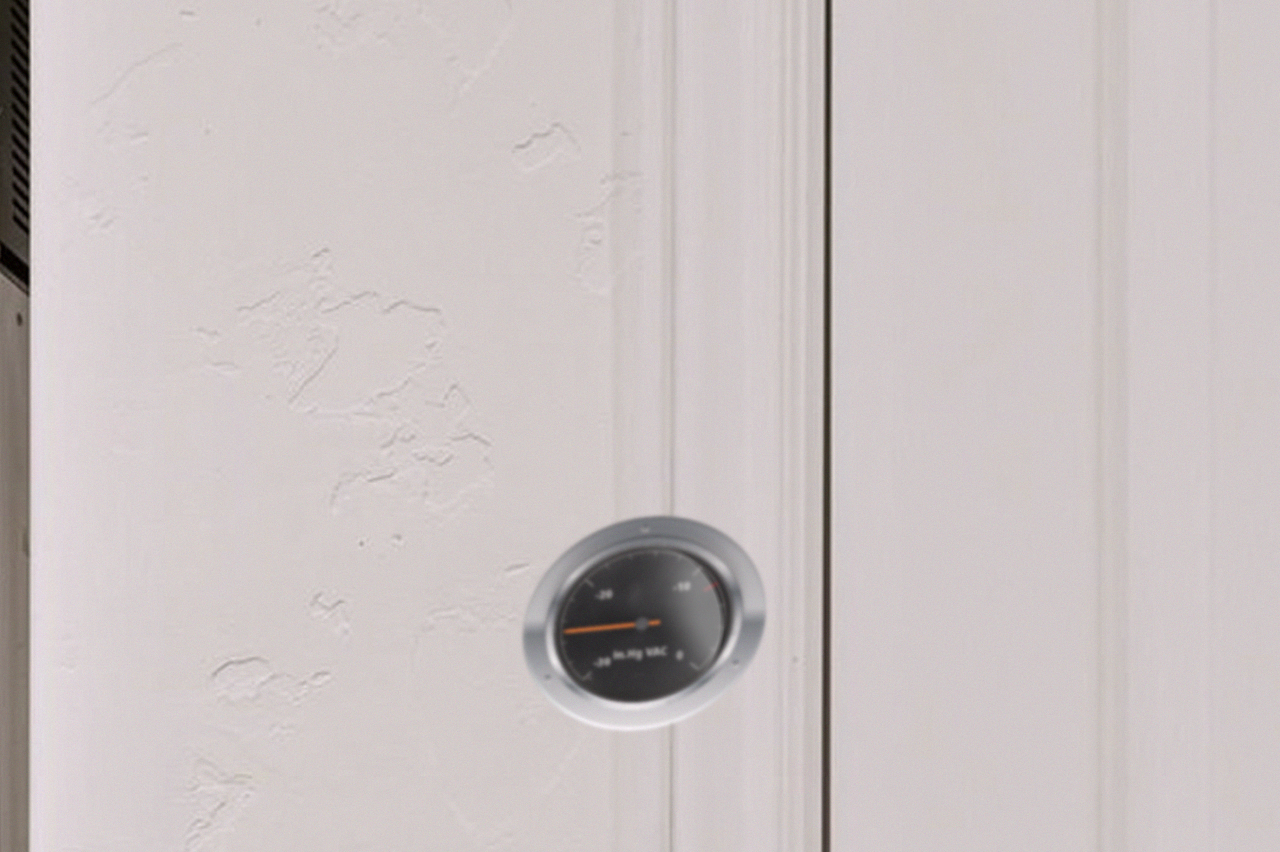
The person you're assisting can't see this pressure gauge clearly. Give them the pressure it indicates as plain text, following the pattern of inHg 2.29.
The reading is inHg -25
